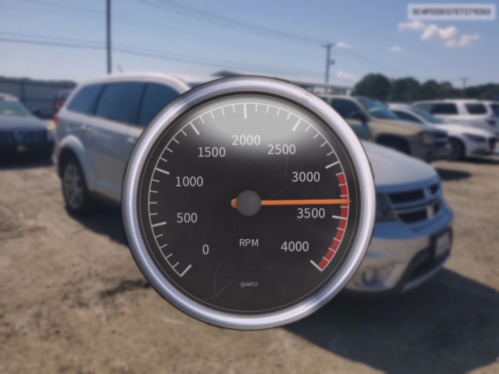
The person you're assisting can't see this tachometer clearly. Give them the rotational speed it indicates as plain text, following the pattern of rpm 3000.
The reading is rpm 3350
